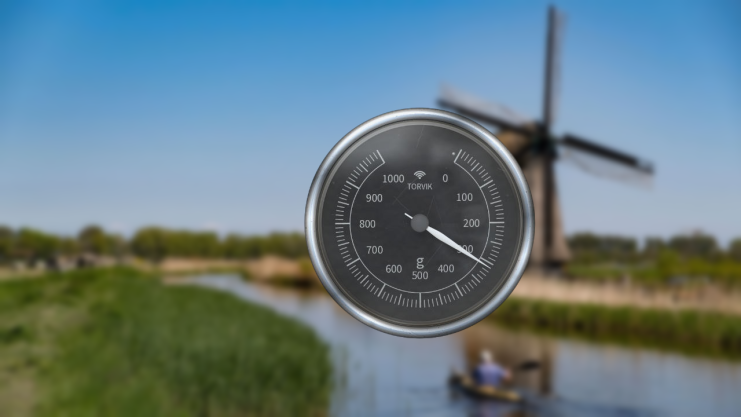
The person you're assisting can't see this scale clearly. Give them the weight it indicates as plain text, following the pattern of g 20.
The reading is g 310
